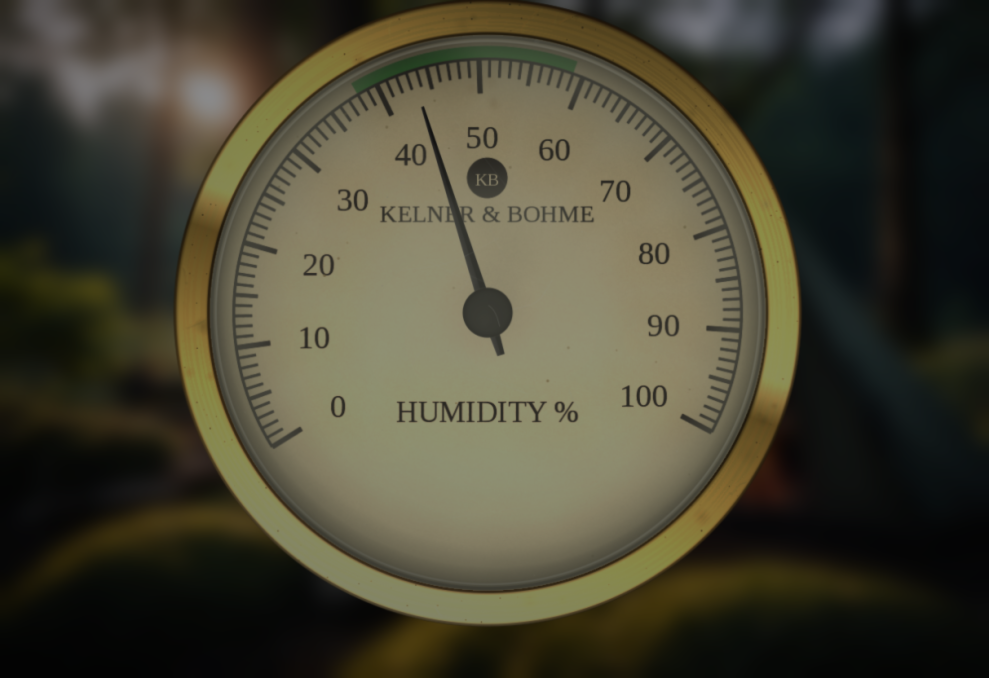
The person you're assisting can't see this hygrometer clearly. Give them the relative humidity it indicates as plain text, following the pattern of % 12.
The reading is % 43.5
